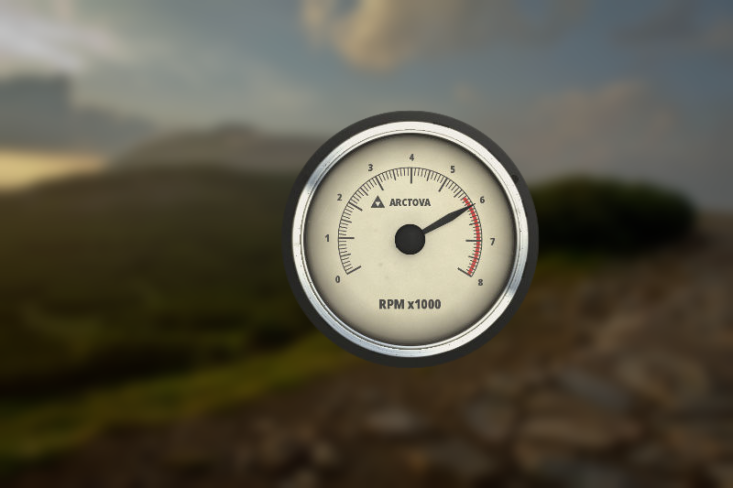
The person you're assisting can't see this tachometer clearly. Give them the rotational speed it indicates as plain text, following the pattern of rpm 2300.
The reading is rpm 6000
